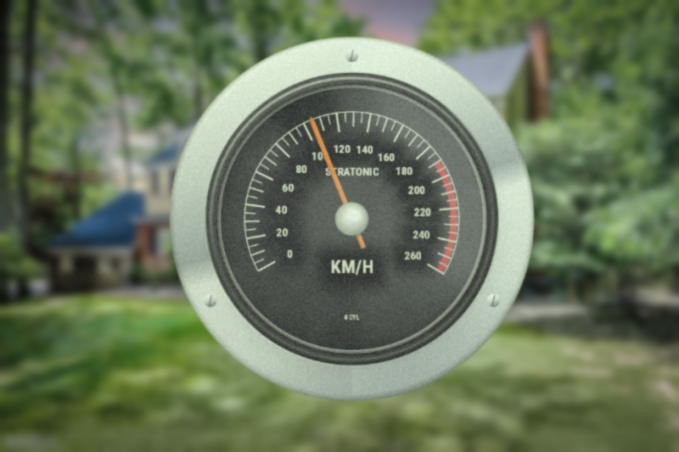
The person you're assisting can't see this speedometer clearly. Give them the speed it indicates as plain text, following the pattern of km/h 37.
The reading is km/h 105
